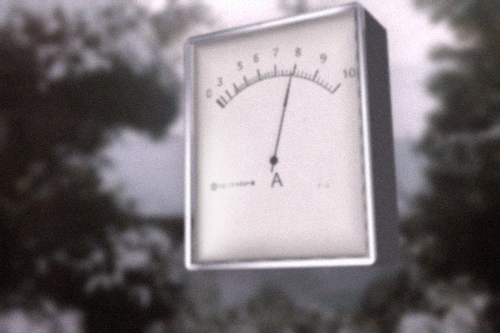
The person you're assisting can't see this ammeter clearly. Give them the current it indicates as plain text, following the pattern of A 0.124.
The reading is A 8
